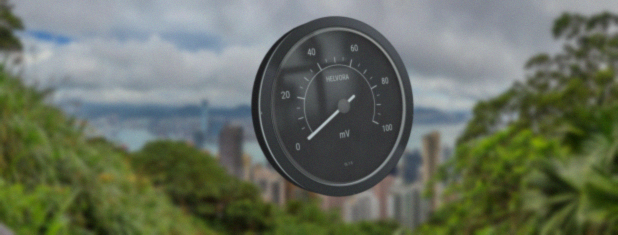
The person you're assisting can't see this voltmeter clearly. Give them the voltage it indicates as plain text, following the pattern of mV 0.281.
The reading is mV 0
